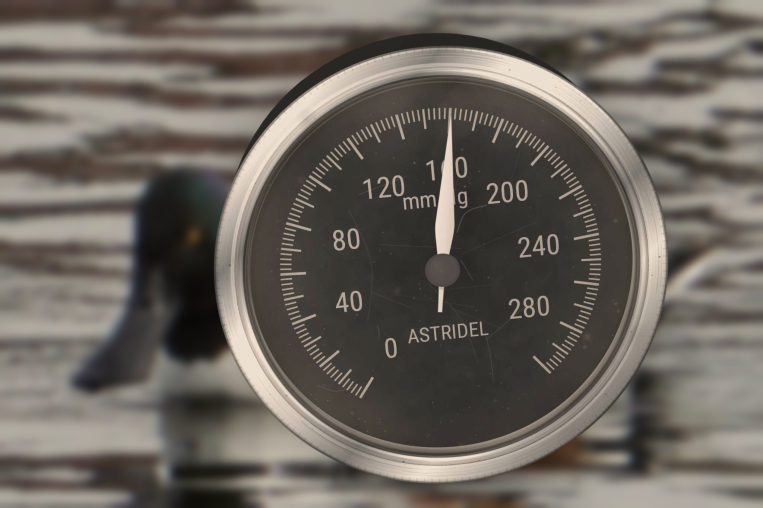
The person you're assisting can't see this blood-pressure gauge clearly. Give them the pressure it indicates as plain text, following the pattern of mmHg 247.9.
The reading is mmHg 160
